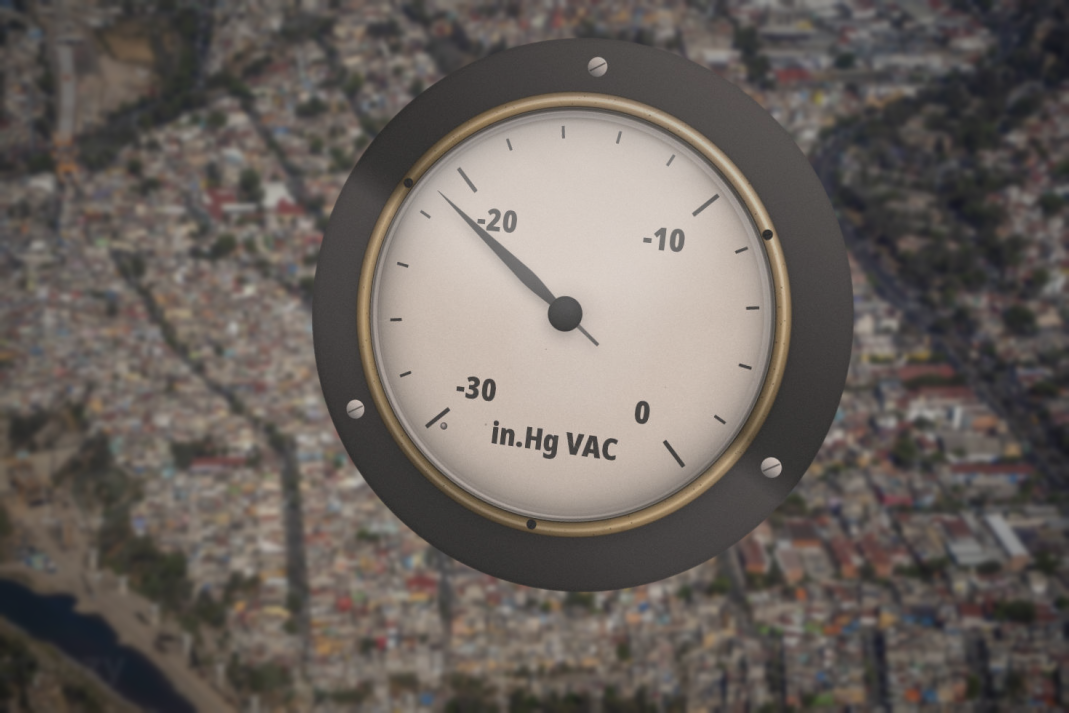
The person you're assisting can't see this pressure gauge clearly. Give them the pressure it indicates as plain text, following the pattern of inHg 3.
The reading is inHg -21
